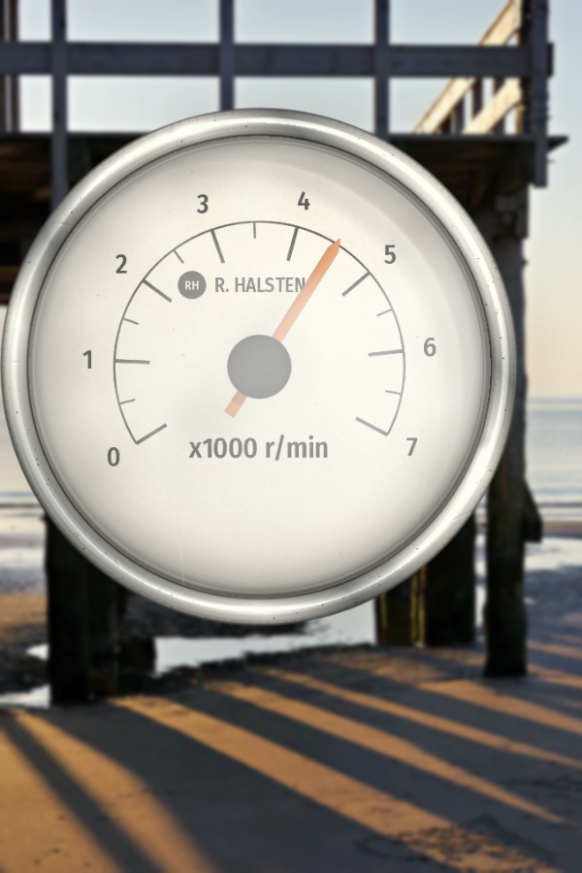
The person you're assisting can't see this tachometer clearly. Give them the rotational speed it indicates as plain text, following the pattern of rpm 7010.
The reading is rpm 4500
